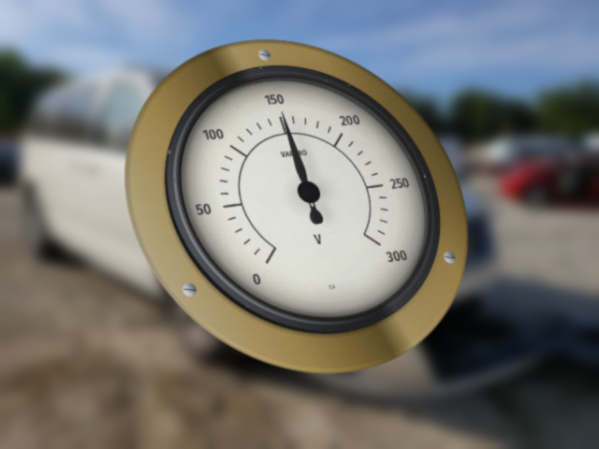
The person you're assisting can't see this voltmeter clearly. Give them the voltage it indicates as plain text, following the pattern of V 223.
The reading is V 150
